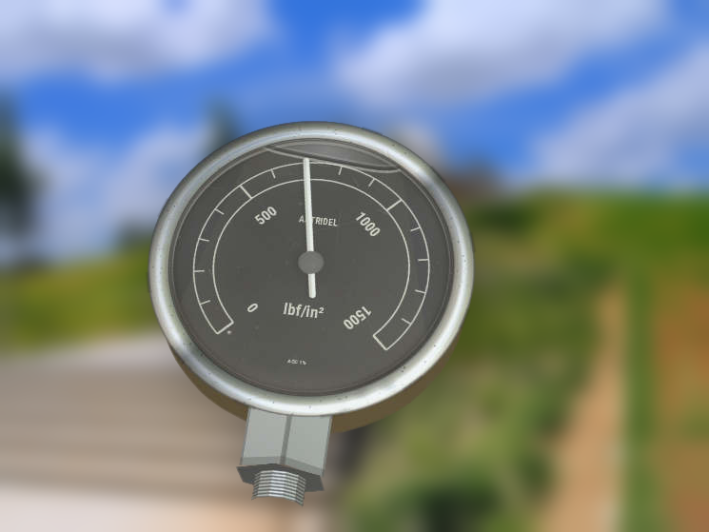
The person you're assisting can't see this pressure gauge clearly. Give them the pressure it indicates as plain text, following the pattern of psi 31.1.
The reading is psi 700
